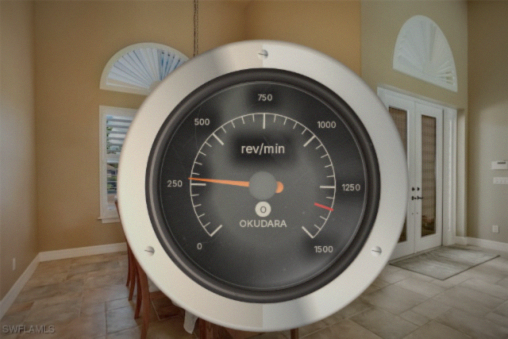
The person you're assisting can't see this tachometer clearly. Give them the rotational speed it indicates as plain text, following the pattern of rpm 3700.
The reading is rpm 275
